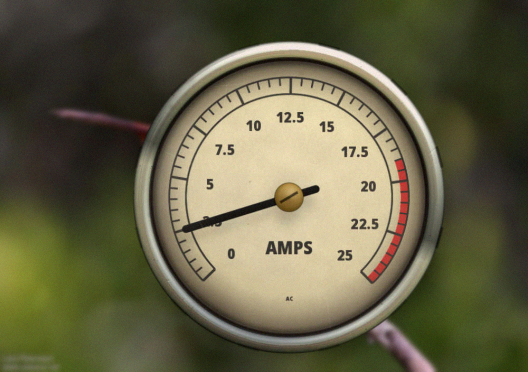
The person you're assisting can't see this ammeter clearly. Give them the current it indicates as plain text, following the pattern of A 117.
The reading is A 2.5
